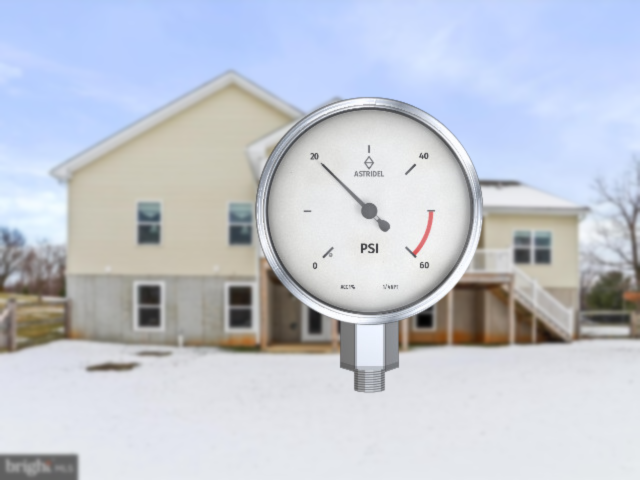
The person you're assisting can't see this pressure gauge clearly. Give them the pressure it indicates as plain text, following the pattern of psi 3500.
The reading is psi 20
